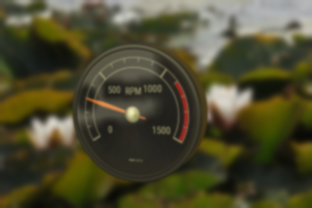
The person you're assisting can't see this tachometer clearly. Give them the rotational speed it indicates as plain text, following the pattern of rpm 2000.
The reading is rpm 300
